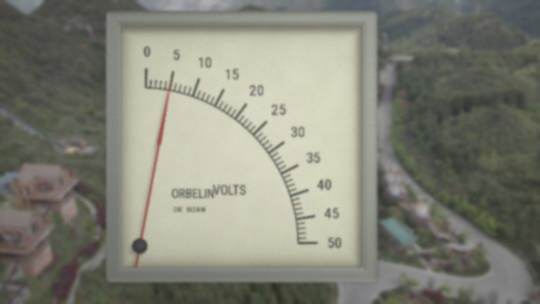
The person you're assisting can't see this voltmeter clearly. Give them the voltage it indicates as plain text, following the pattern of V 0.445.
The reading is V 5
